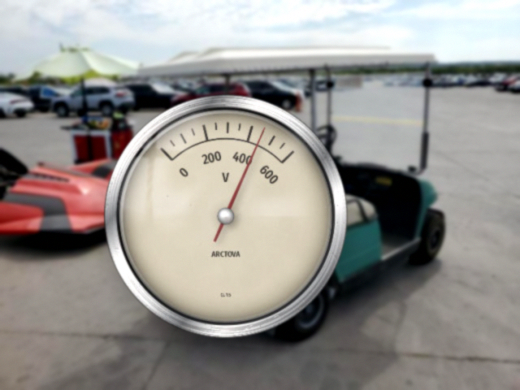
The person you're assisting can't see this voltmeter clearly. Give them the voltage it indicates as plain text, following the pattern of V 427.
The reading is V 450
